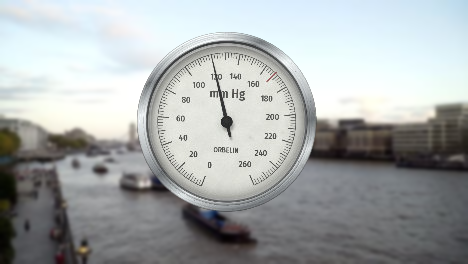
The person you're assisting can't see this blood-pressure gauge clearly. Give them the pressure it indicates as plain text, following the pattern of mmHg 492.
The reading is mmHg 120
